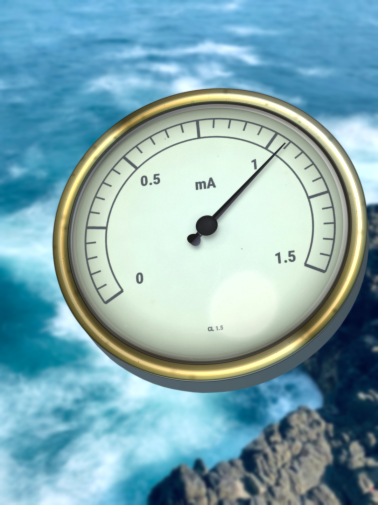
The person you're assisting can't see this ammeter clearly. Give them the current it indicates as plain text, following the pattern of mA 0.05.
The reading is mA 1.05
